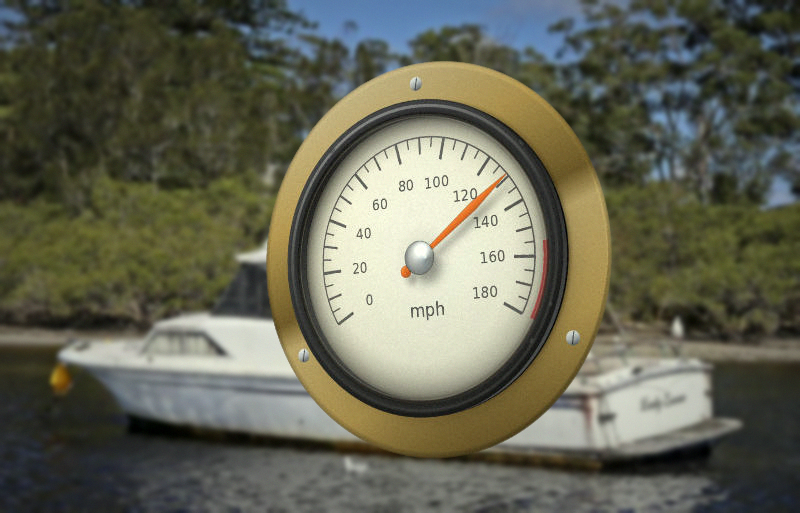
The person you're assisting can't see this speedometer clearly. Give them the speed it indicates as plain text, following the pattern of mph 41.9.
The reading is mph 130
